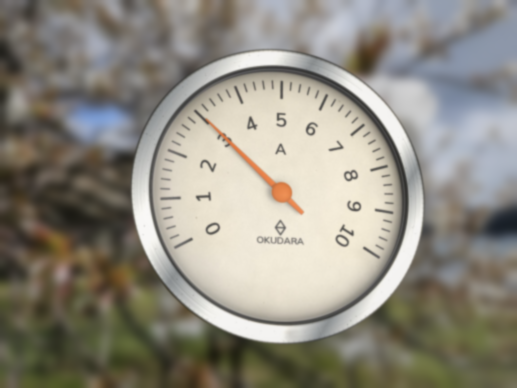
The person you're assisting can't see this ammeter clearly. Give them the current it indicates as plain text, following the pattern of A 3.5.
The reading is A 3
